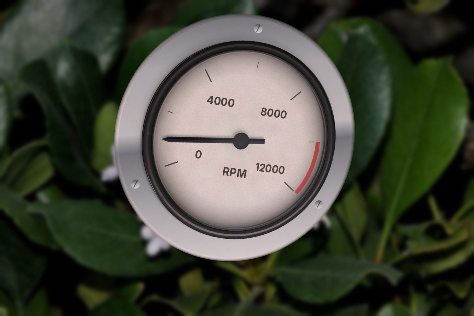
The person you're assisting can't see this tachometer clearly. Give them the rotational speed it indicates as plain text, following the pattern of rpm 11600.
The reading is rpm 1000
